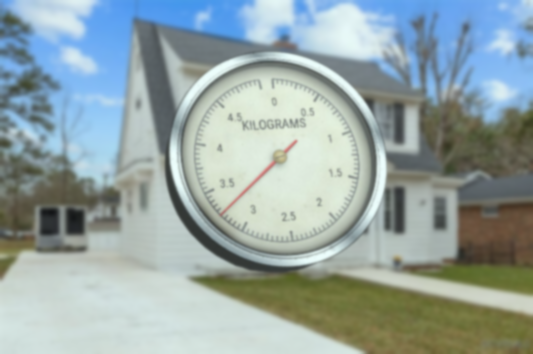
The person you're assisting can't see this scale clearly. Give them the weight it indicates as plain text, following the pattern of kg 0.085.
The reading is kg 3.25
